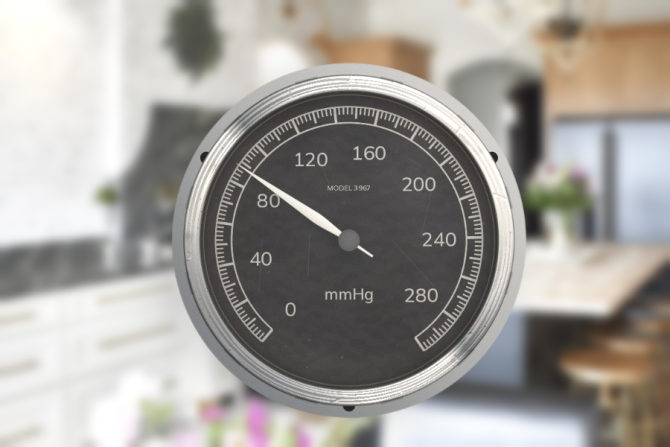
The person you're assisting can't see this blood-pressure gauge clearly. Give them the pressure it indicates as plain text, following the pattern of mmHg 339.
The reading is mmHg 88
